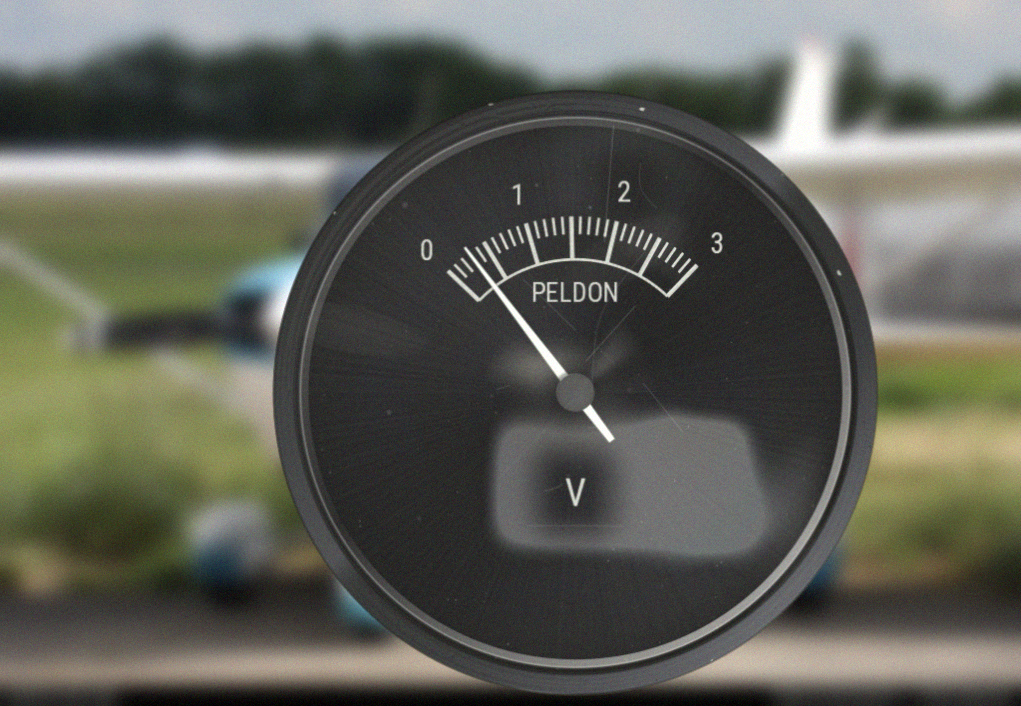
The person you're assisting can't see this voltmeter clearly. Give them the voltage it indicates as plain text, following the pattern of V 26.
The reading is V 0.3
